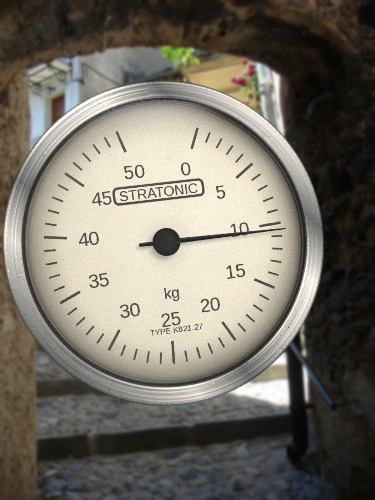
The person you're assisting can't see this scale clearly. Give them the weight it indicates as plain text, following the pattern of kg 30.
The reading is kg 10.5
